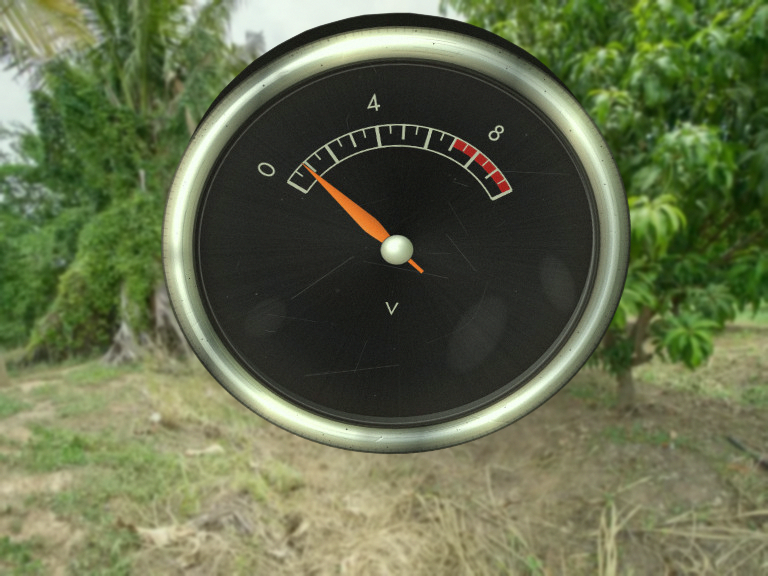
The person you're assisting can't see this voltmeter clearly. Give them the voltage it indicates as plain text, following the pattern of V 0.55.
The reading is V 1
